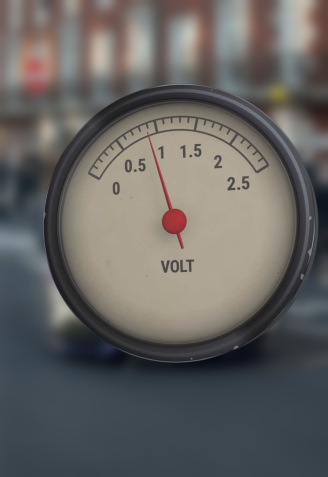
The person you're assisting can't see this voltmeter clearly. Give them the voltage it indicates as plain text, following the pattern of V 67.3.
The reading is V 0.9
